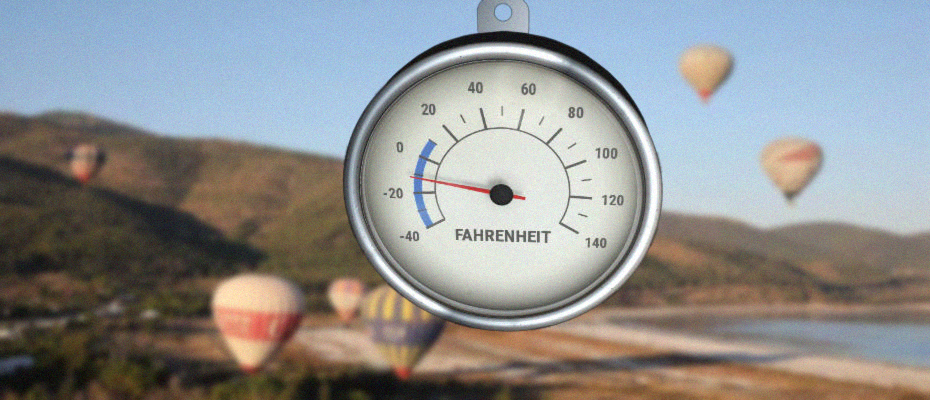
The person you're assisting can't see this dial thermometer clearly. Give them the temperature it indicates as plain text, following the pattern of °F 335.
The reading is °F -10
